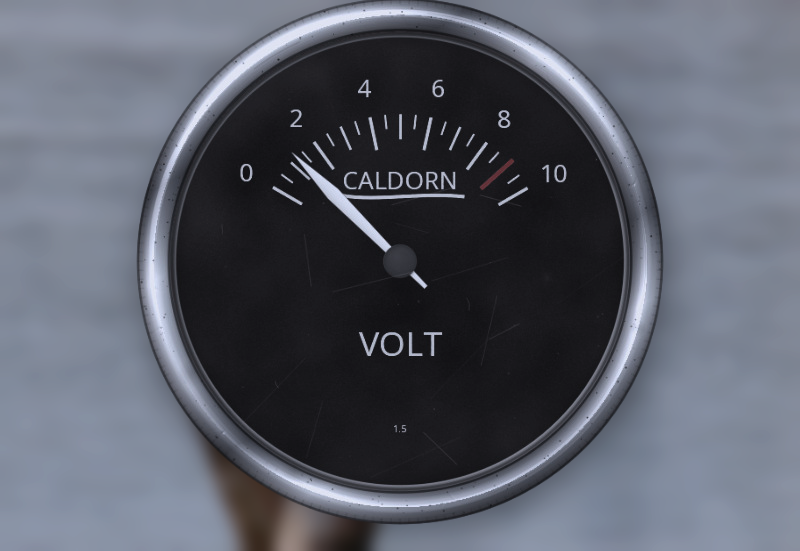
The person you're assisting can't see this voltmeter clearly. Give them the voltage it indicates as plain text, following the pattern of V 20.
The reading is V 1.25
